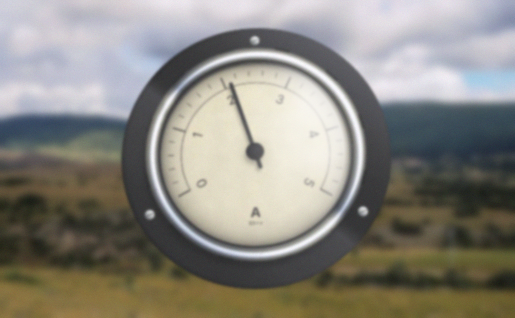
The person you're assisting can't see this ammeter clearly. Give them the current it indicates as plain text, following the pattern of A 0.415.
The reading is A 2.1
